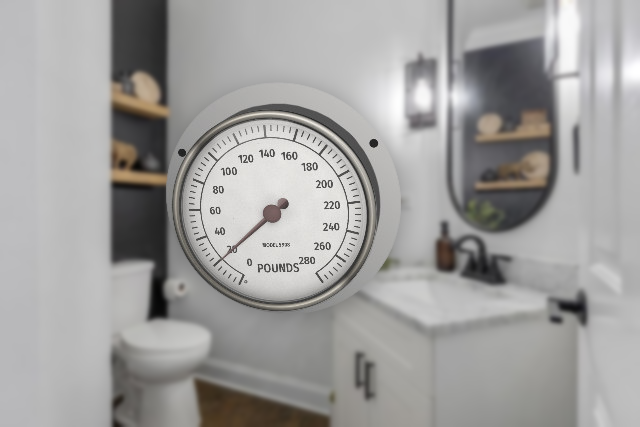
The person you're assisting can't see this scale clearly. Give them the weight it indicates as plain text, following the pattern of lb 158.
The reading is lb 20
